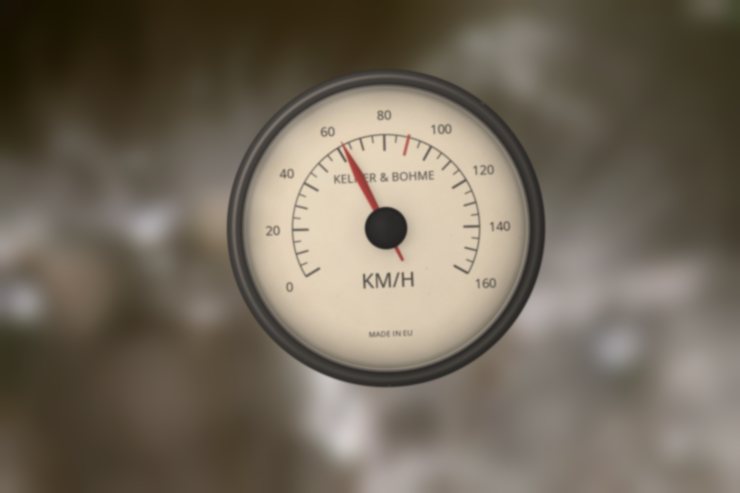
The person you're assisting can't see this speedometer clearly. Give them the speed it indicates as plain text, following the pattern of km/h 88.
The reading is km/h 62.5
